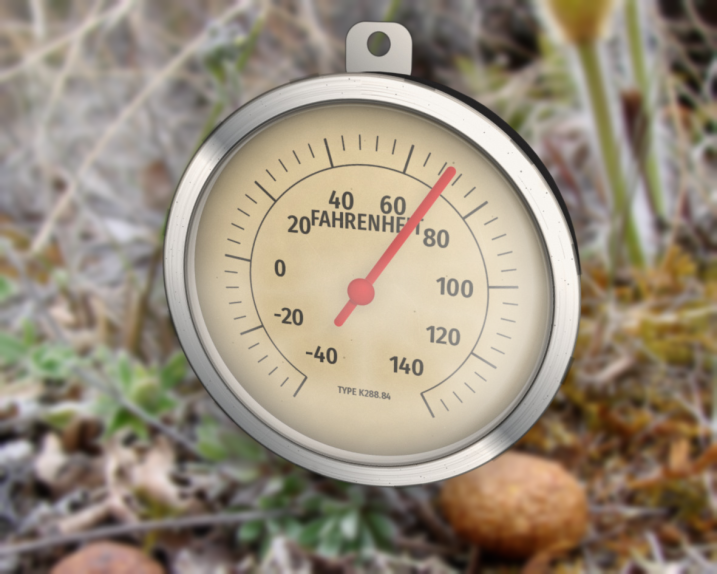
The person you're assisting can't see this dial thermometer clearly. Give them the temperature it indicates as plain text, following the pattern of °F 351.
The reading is °F 70
